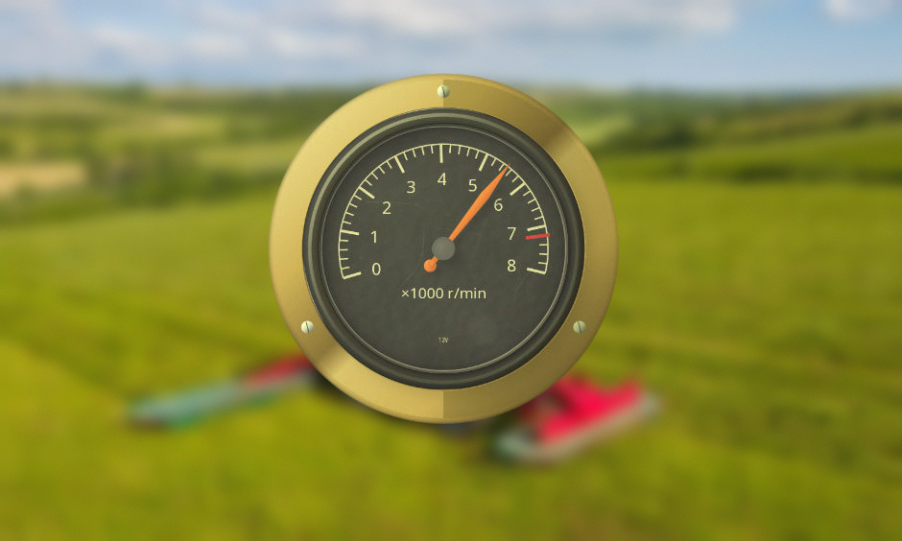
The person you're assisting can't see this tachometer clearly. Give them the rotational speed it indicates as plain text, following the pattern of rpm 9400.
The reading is rpm 5500
